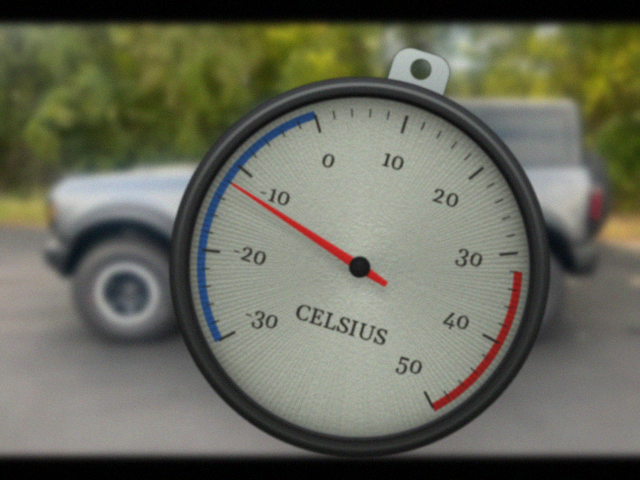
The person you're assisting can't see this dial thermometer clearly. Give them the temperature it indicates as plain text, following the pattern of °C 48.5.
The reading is °C -12
